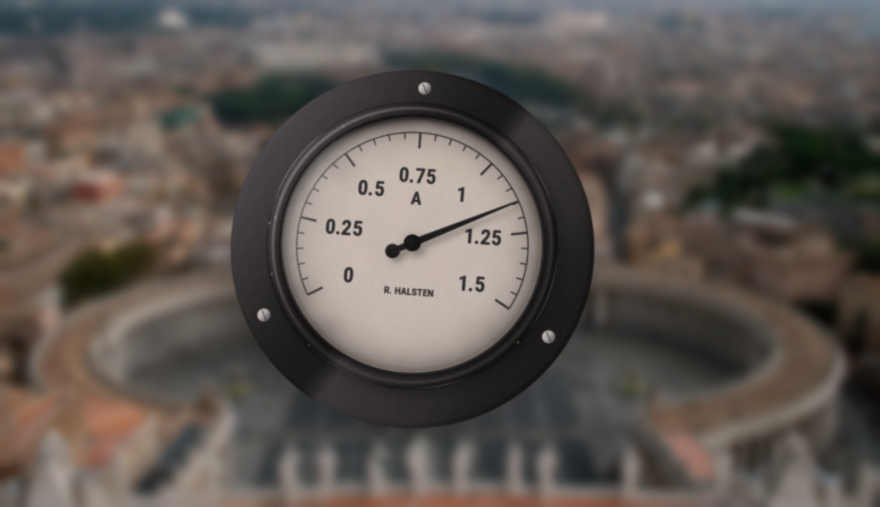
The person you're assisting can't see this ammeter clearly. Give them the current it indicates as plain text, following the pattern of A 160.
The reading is A 1.15
